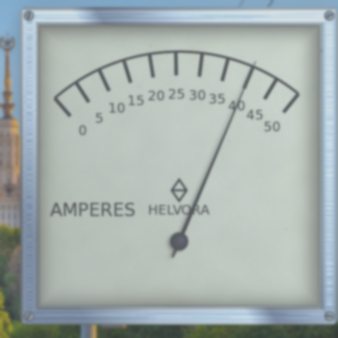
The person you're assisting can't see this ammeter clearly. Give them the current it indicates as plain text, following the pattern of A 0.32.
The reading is A 40
